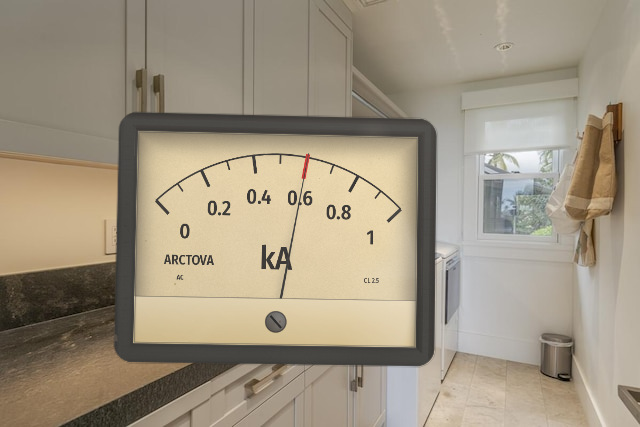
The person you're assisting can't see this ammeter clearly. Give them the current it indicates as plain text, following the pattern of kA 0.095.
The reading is kA 0.6
